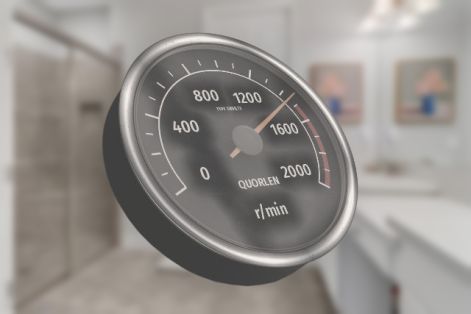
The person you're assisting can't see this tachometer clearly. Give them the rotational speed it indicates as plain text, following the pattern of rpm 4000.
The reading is rpm 1450
